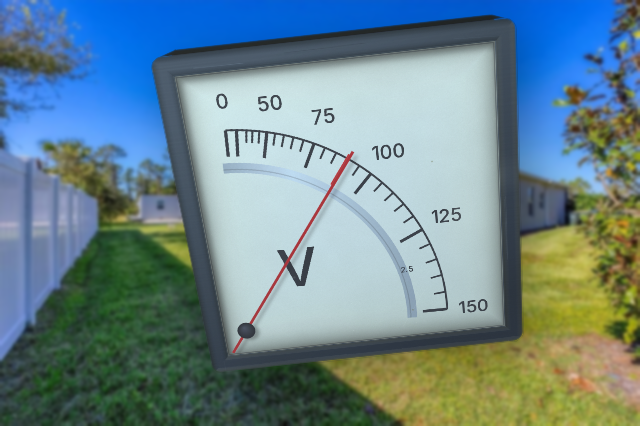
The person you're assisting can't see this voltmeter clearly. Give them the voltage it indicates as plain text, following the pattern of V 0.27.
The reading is V 90
